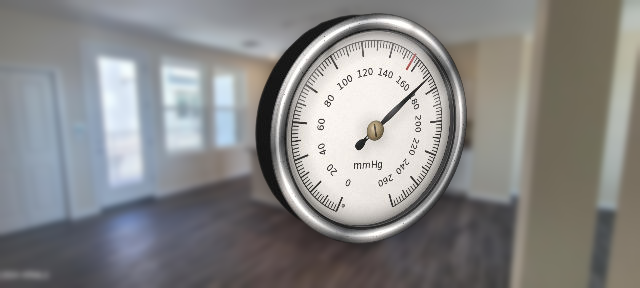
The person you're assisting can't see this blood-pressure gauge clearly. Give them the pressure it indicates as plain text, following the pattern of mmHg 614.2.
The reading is mmHg 170
